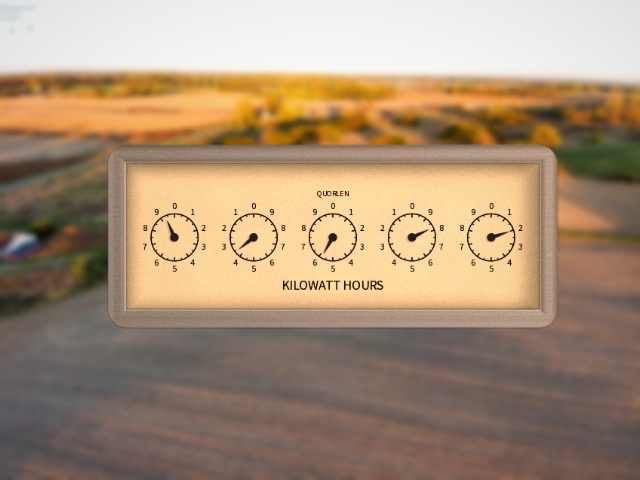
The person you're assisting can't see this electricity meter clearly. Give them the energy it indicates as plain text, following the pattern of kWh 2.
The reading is kWh 93582
